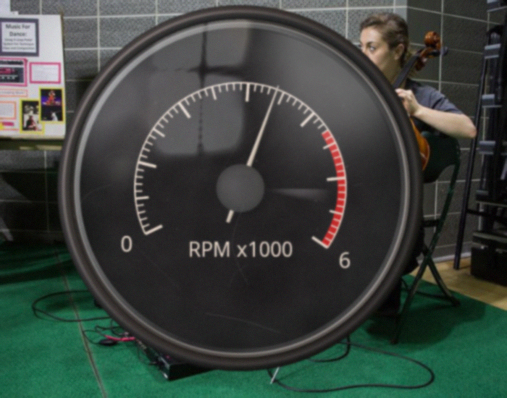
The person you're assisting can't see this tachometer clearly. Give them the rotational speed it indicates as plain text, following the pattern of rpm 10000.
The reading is rpm 3400
